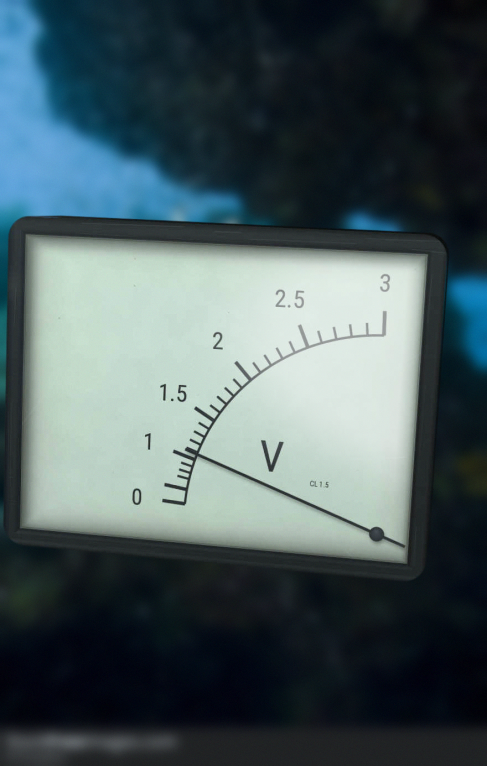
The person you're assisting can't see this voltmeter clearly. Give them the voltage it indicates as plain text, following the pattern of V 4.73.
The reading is V 1.1
